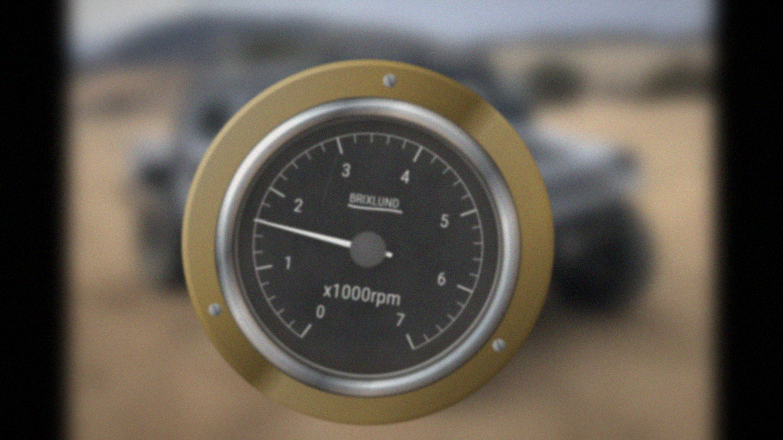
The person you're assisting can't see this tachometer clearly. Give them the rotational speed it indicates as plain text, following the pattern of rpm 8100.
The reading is rpm 1600
